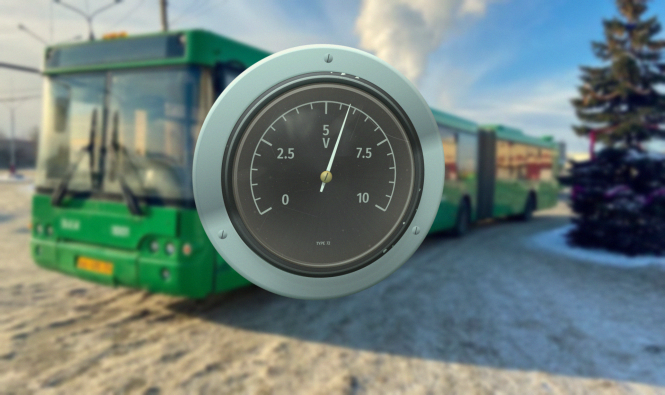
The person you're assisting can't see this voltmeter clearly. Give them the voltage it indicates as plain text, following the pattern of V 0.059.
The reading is V 5.75
